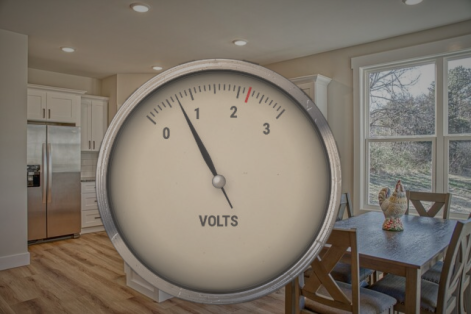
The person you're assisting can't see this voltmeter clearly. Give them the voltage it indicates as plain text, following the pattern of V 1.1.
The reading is V 0.7
